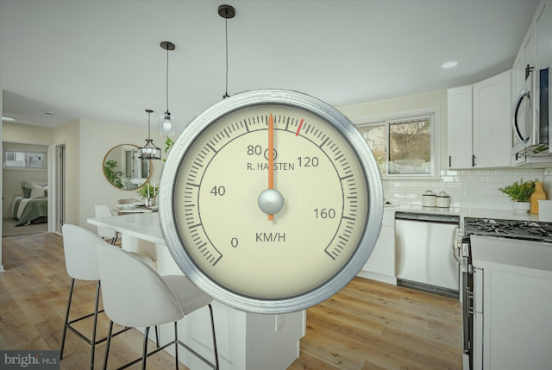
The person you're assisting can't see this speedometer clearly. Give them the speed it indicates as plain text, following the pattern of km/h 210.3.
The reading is km/h 92
